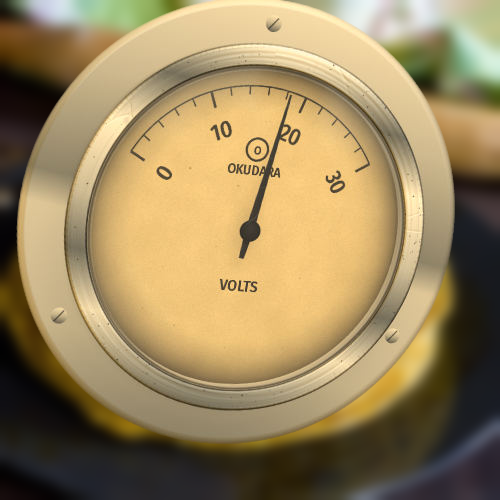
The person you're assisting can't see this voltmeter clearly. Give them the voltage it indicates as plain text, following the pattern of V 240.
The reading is V 18
